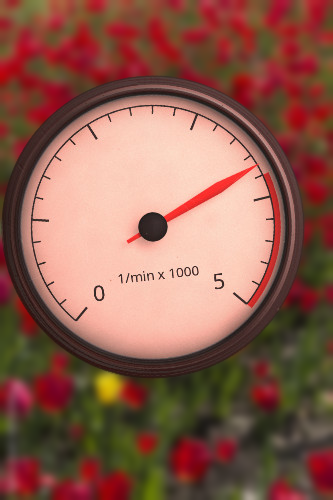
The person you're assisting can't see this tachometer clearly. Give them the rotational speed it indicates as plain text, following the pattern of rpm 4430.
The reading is rpm 3700
